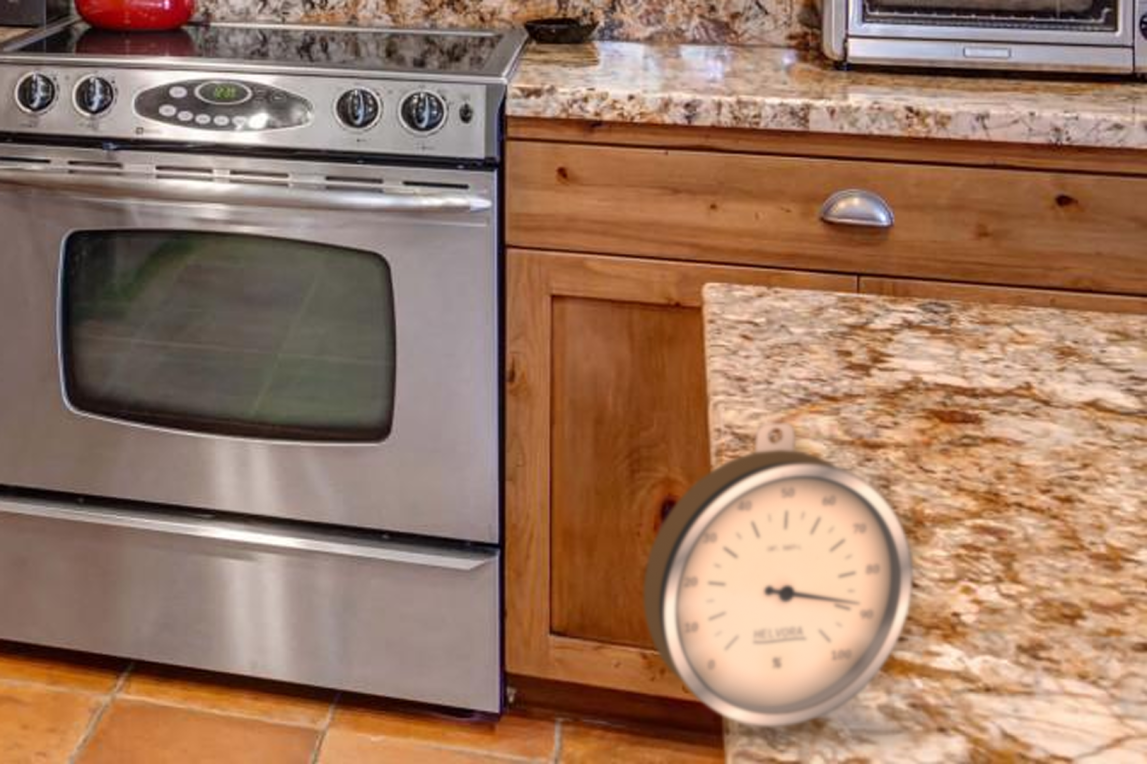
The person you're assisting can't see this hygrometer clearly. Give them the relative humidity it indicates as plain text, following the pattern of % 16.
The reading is % 87.5
